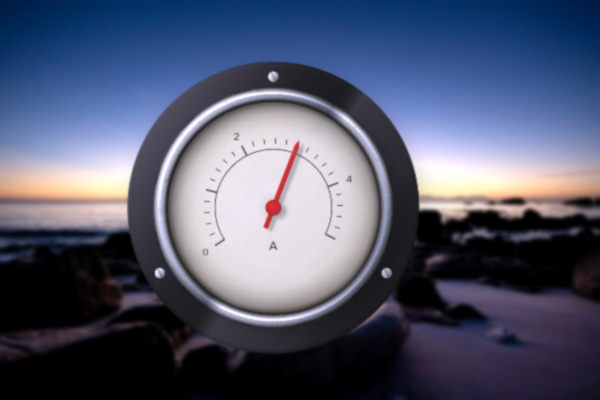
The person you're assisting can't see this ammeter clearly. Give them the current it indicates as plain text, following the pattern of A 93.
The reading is A 3
